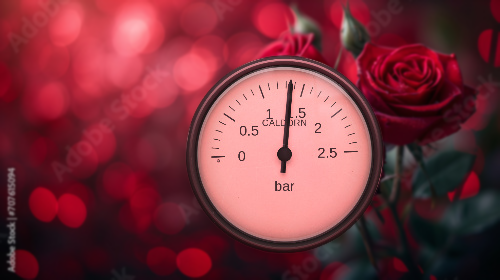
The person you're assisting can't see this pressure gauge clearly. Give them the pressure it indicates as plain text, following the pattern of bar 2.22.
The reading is bar 1.35
